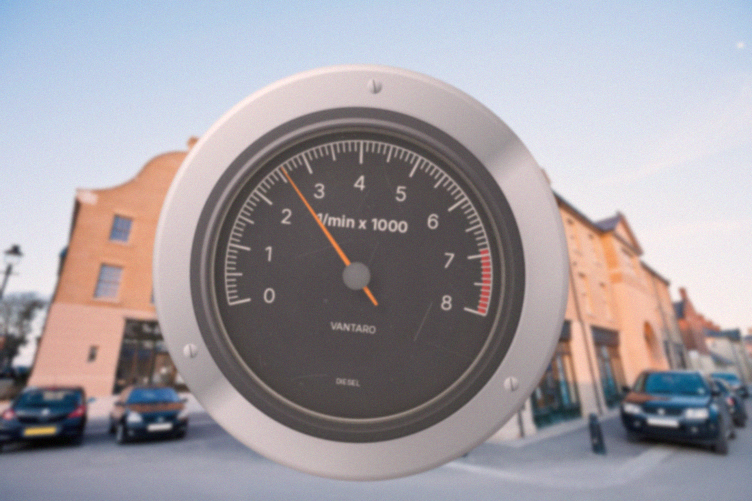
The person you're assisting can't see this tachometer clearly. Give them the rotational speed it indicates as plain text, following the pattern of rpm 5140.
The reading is rpm 2600
